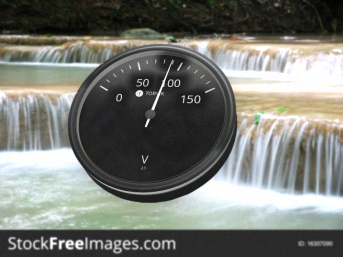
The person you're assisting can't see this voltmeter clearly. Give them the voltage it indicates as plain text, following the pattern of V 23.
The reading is V 90
